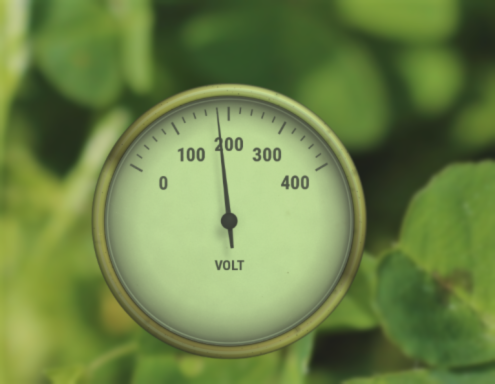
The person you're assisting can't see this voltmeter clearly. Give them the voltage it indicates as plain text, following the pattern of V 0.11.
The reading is V 180
